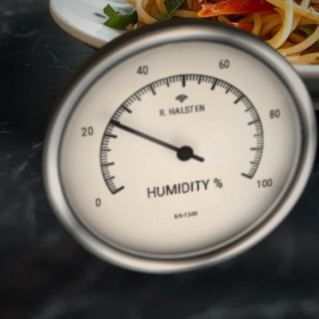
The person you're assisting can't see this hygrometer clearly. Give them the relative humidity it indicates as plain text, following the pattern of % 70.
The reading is % 25
